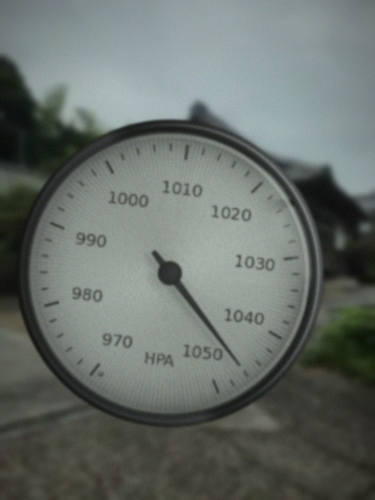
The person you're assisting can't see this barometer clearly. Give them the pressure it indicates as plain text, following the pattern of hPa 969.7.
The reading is hPa 1046
